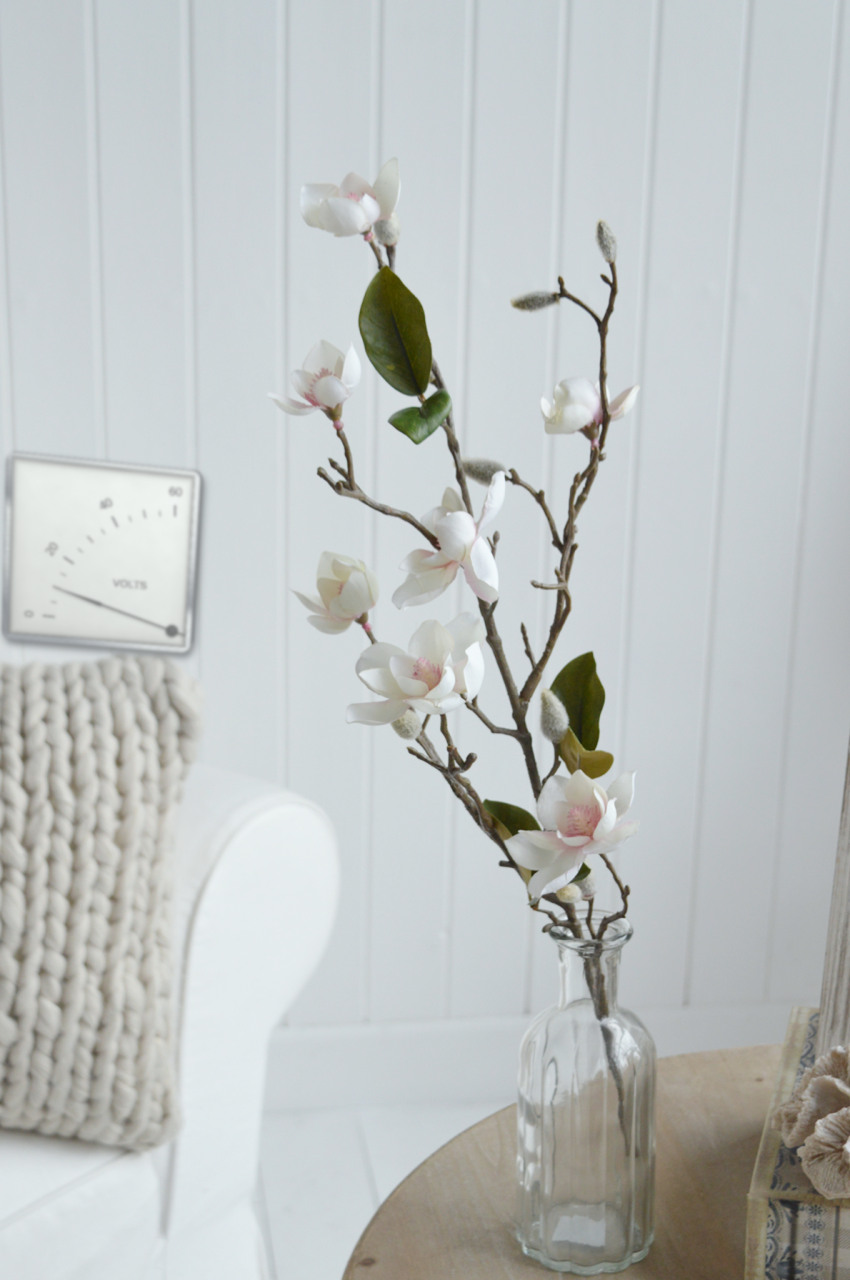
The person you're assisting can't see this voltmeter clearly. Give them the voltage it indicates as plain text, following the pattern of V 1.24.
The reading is V 10
